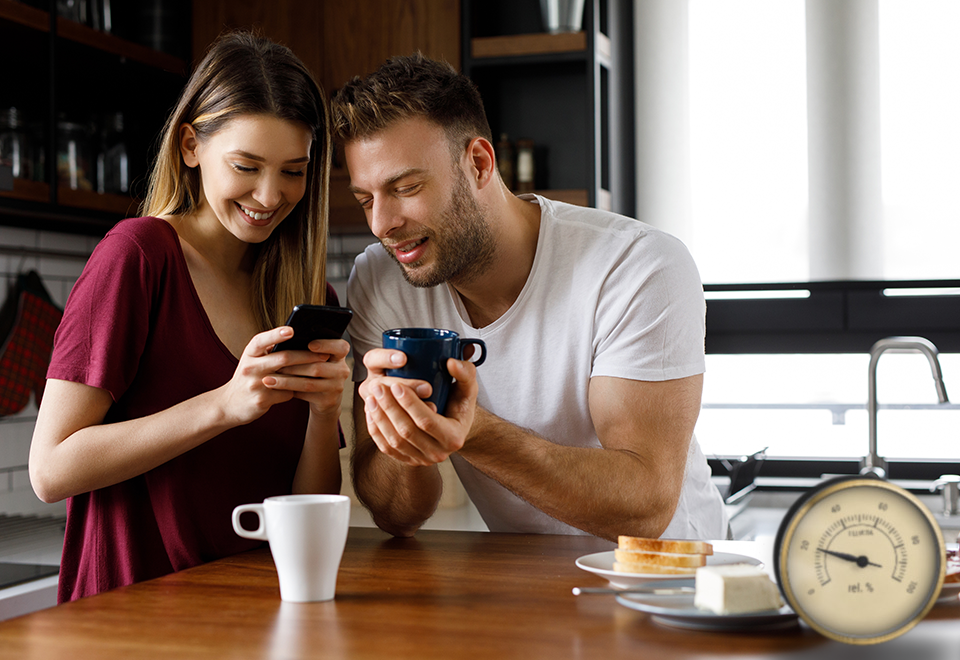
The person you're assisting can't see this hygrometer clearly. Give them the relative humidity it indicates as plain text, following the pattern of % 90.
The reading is % 20
